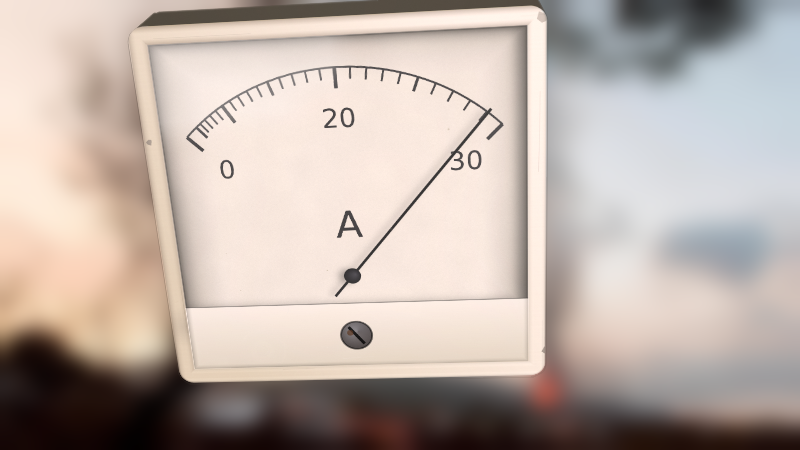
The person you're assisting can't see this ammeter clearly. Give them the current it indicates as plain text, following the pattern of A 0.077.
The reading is A 29
